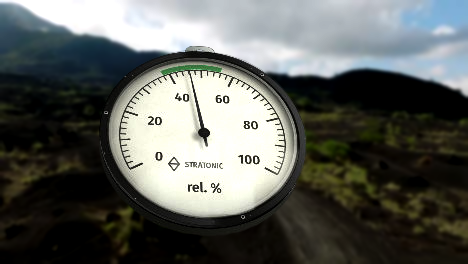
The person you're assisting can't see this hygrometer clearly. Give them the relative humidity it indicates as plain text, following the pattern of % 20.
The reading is % 46
